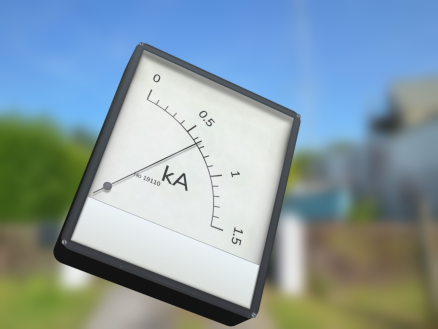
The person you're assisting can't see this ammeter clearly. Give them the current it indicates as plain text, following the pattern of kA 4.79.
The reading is kA 0.65
